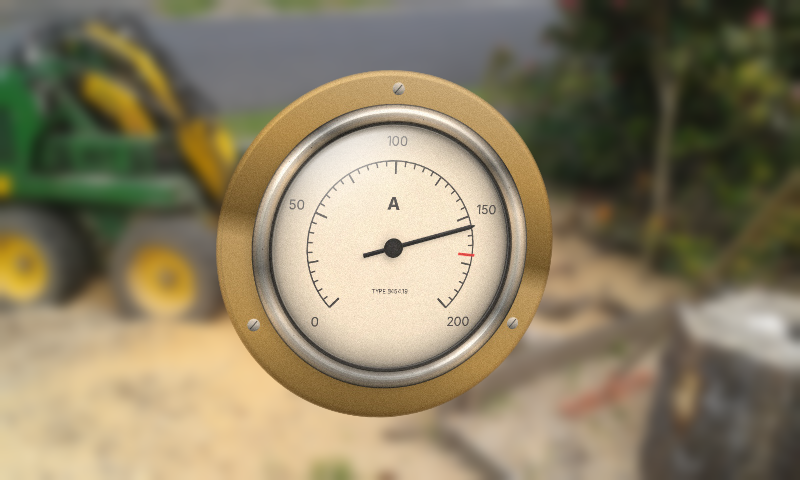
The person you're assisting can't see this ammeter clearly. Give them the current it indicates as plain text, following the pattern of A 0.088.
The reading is A 155
